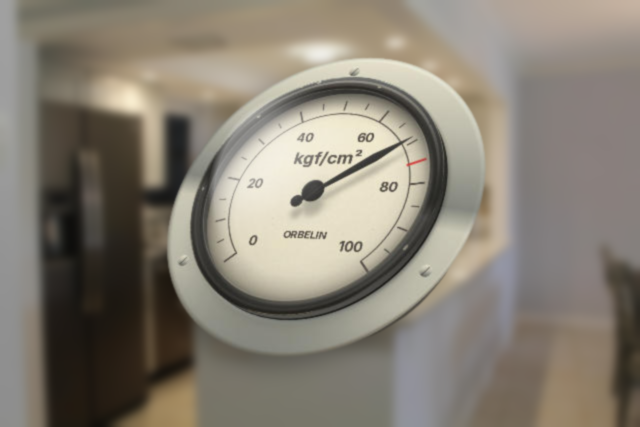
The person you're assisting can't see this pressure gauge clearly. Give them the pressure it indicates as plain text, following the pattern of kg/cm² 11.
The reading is kg/cm² 70
